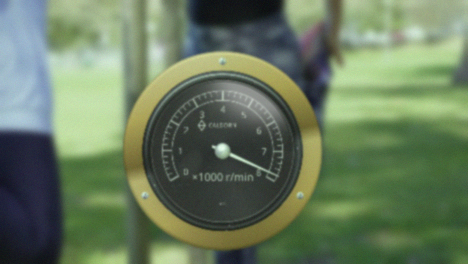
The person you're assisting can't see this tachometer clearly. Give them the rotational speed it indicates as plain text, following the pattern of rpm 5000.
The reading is rpm 7800
